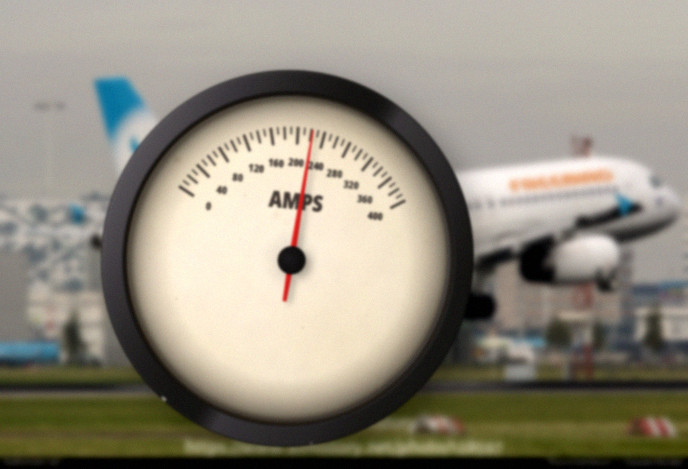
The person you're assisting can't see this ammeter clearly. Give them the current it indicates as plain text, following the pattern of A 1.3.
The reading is A 220
